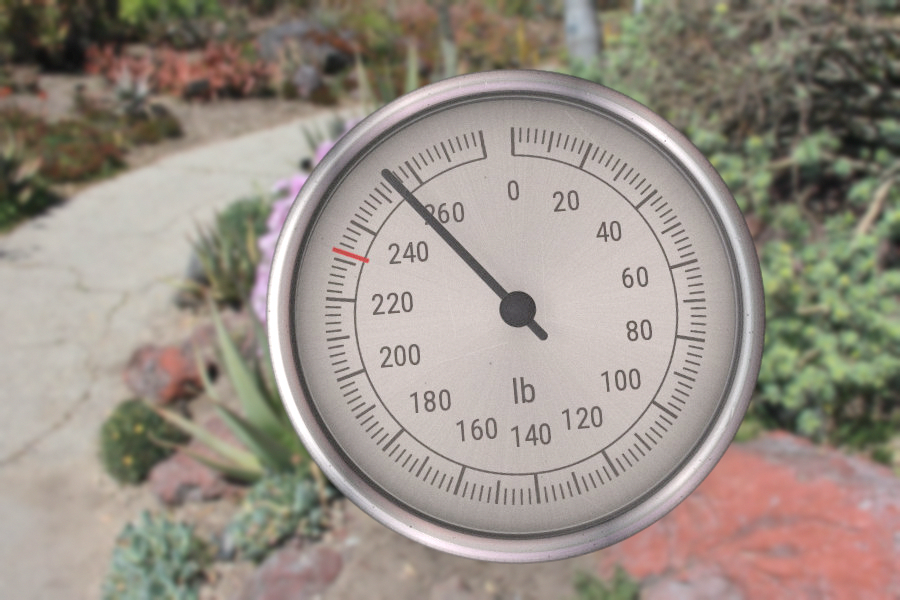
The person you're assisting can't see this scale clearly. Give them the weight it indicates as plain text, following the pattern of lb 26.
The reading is lb 254
